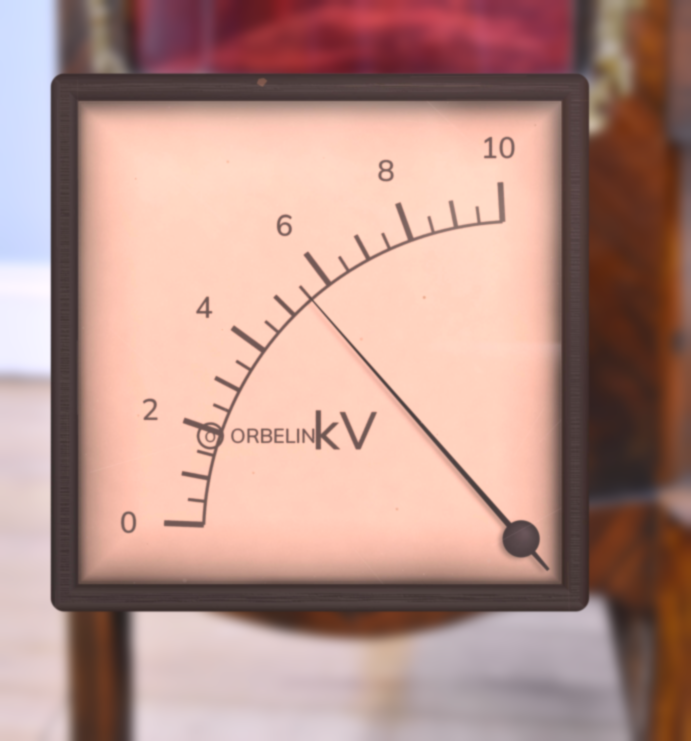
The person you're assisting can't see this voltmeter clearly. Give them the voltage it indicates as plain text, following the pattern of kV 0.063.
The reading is kV 5.5
